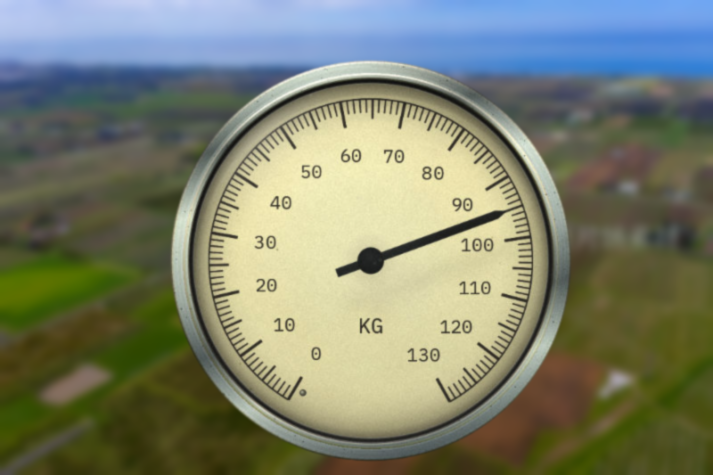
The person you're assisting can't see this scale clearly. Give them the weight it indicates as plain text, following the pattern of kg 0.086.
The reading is kg 95
